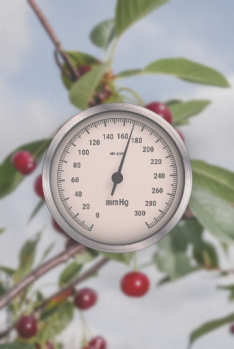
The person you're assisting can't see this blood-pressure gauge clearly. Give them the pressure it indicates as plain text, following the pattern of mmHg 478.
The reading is mmHg 170
